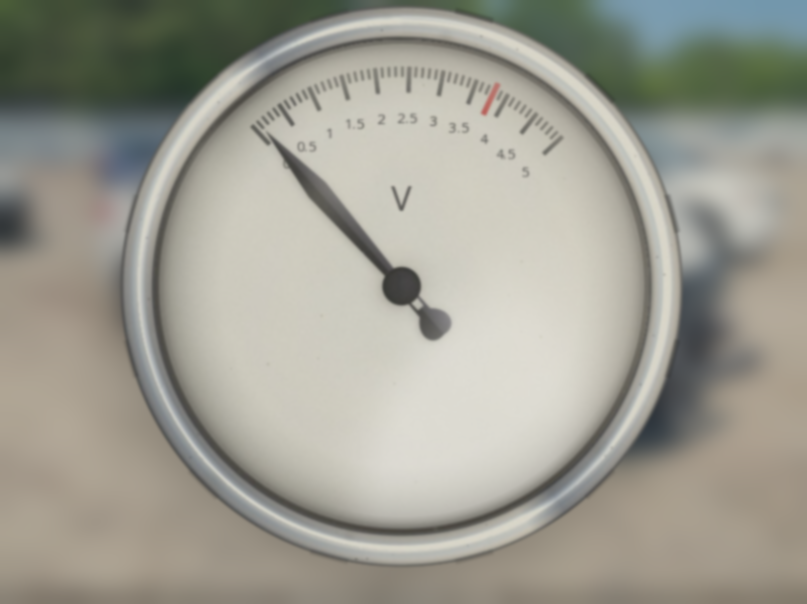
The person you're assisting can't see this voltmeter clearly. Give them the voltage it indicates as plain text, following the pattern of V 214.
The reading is V 0.1
